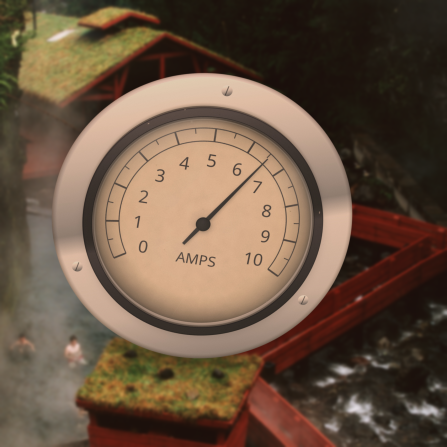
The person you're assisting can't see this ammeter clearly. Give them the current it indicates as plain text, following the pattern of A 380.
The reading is A 6.5
